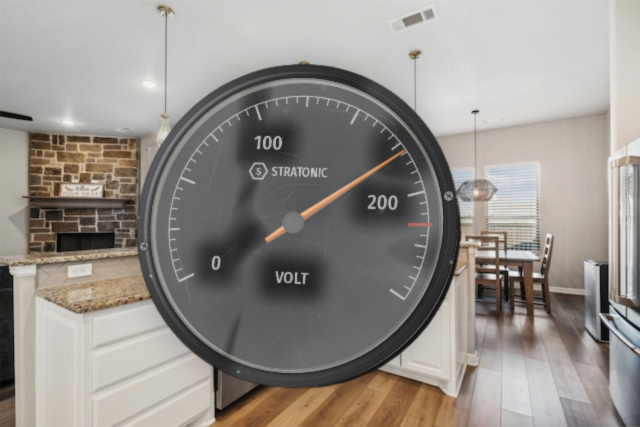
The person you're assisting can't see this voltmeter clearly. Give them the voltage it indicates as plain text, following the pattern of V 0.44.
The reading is V 180
